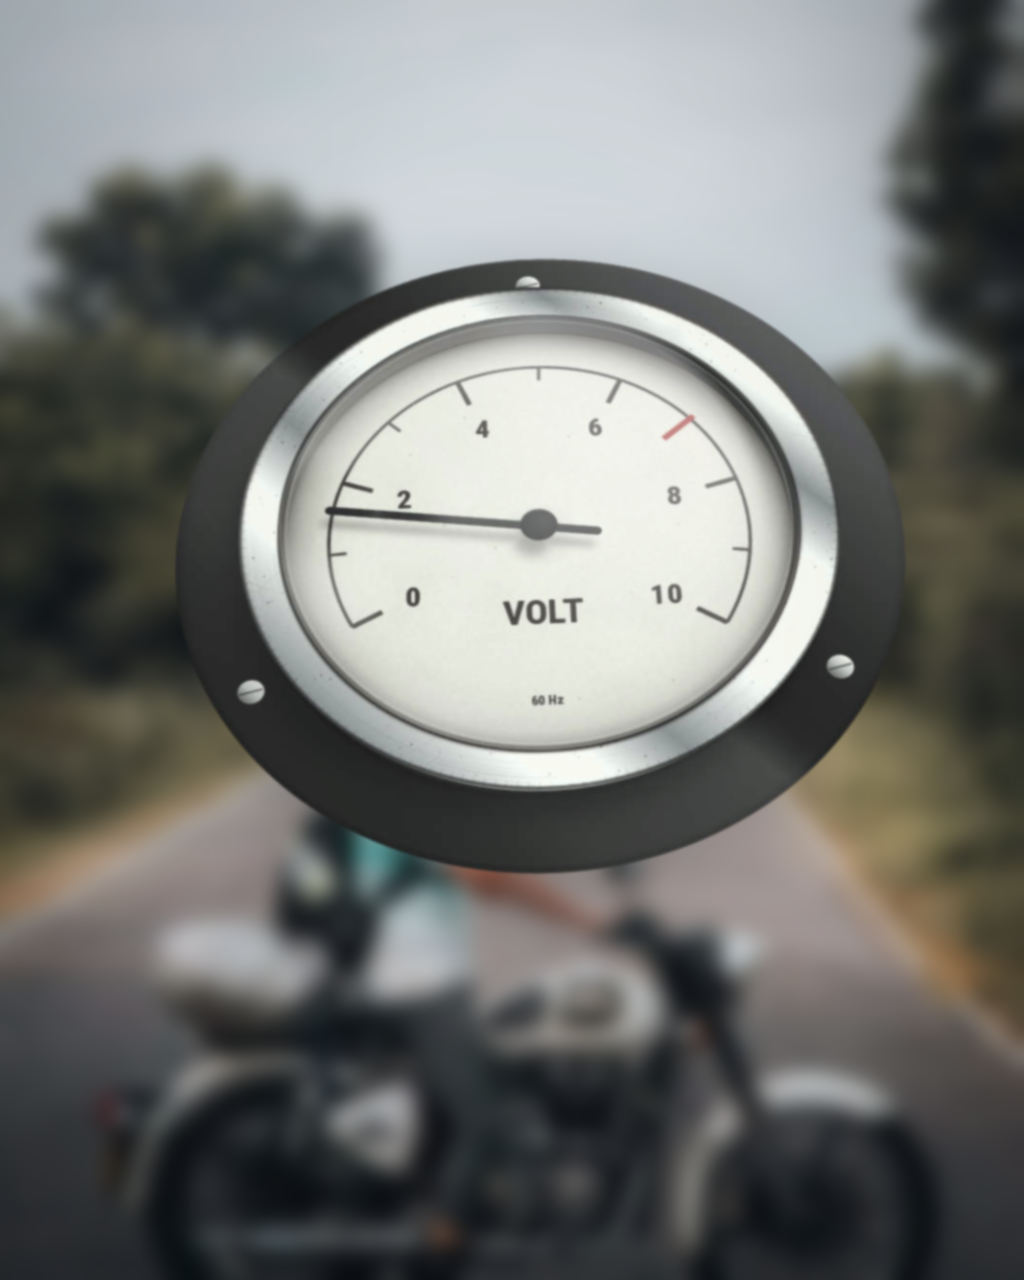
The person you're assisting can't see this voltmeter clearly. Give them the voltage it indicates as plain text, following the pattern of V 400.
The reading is V 1.5
